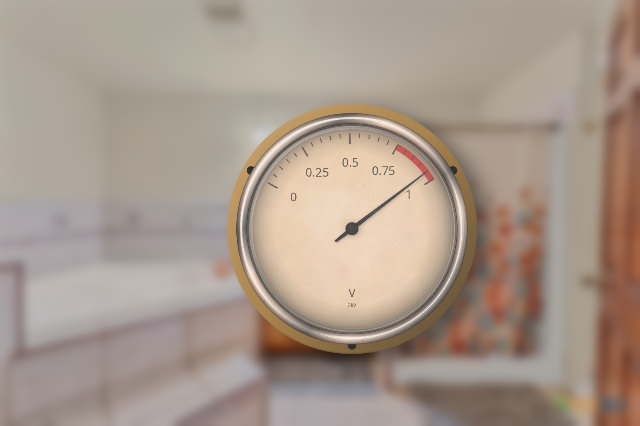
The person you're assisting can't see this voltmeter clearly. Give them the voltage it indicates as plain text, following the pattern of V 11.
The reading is V 0.95
